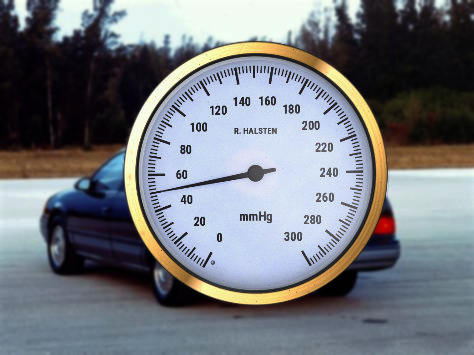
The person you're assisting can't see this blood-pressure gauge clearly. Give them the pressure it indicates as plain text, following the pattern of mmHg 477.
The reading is mmHg 50
